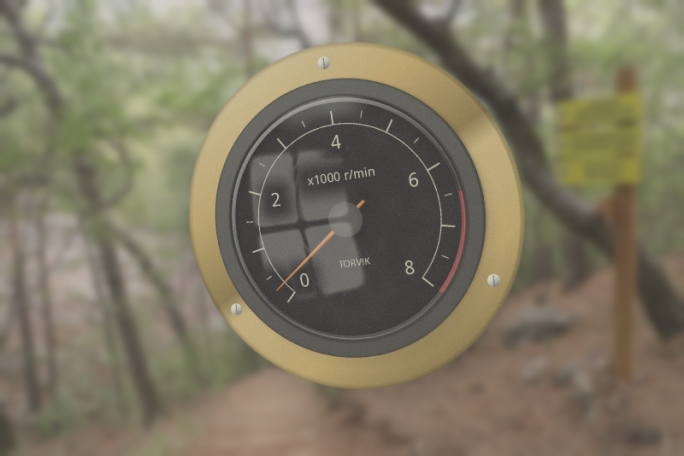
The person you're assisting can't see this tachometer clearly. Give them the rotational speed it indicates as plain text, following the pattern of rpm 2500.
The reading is rpm 250
